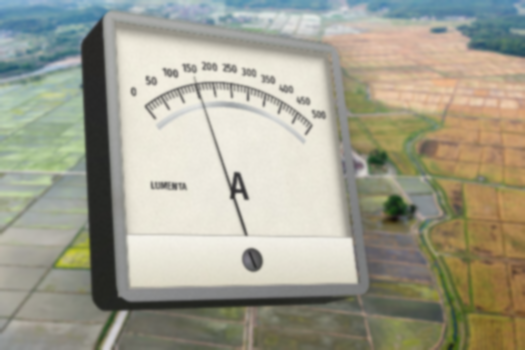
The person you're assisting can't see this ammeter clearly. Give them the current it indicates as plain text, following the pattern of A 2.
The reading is A 150
